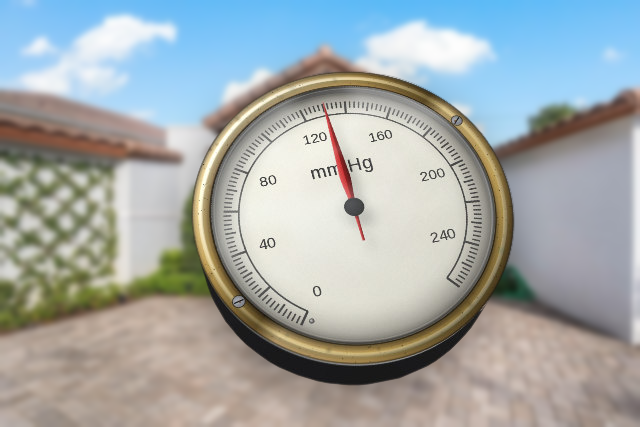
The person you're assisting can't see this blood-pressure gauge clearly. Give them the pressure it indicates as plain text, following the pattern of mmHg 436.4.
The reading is mmHg 130
